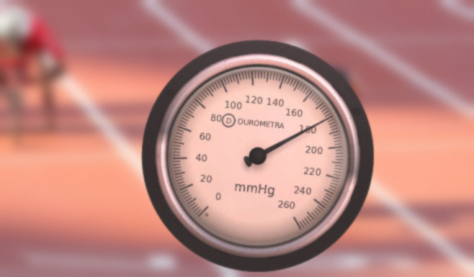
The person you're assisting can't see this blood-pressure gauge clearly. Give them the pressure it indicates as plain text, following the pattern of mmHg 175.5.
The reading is mmHg 180
